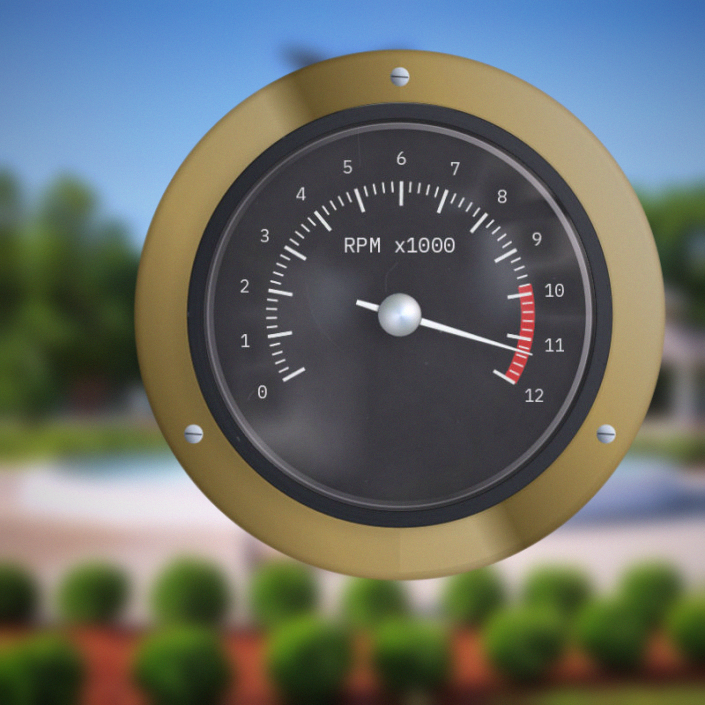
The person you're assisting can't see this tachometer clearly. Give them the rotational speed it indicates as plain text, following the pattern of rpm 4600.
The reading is rpm 11300
